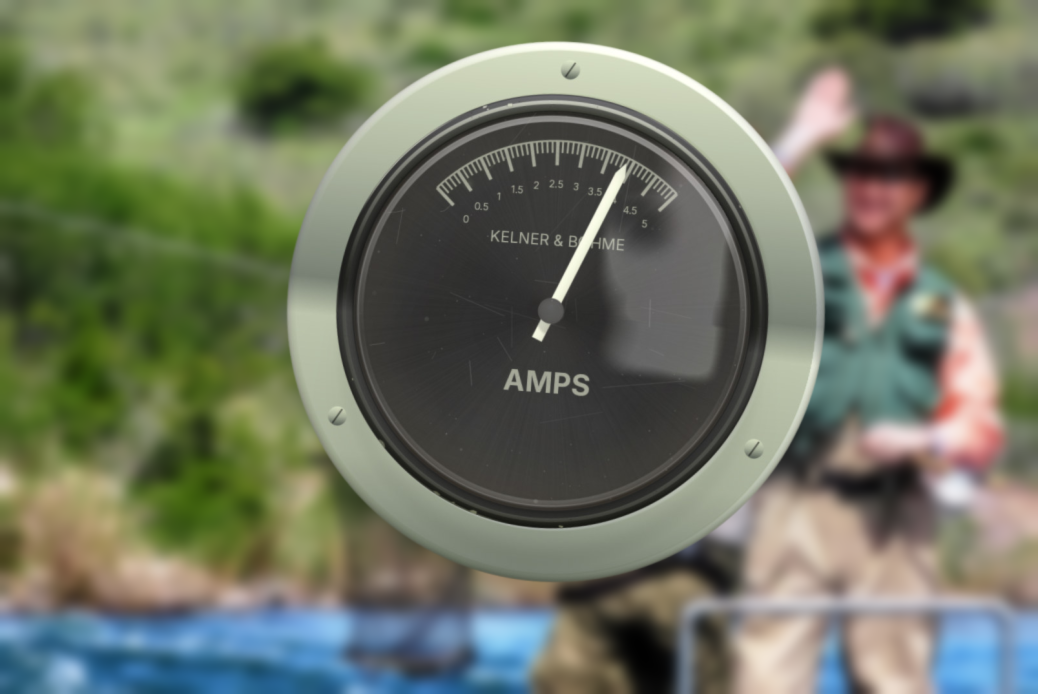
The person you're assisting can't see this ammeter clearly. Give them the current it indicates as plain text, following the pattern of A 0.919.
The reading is A 3.9
